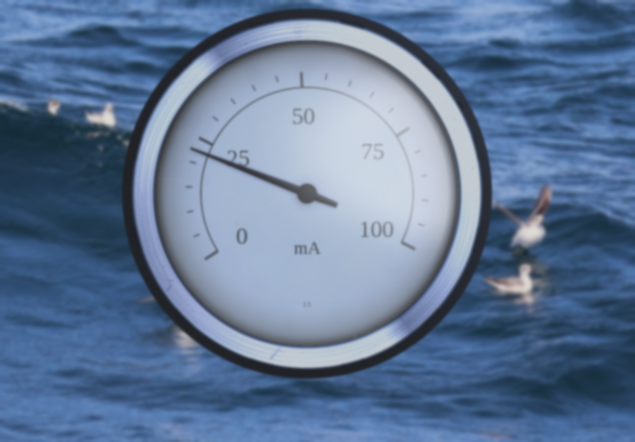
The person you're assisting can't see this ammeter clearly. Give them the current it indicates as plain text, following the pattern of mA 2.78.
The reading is mA 22.5
